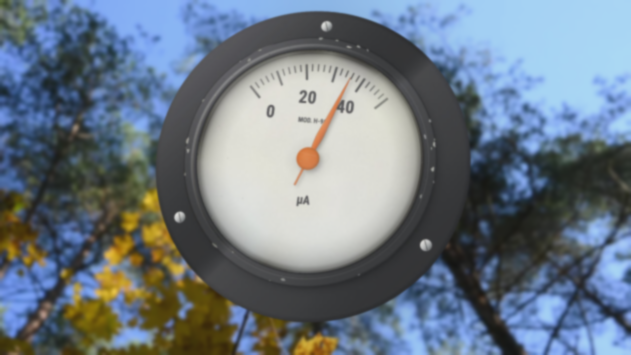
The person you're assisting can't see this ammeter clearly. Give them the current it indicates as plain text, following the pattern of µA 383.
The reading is µA 36
